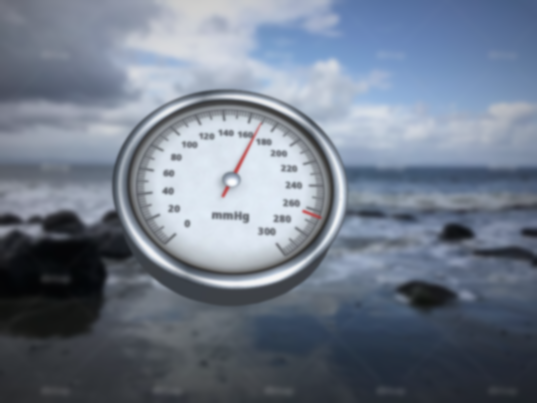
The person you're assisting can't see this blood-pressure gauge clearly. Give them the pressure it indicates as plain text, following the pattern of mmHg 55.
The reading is mmHg 170
